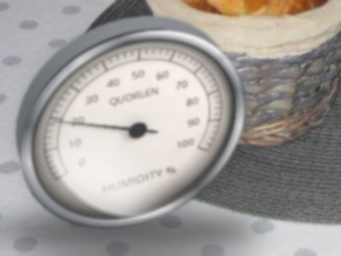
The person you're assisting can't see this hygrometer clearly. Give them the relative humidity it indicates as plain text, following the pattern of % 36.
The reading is % 20
